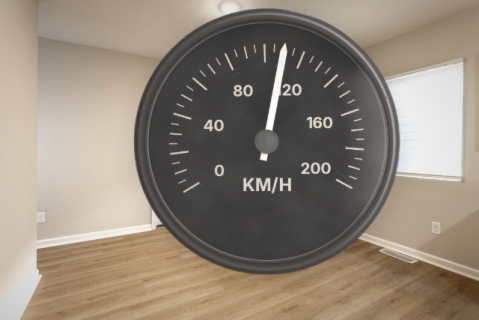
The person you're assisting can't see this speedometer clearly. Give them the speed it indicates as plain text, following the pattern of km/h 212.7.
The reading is km/h 110
